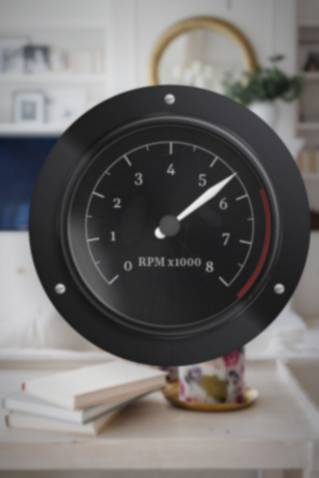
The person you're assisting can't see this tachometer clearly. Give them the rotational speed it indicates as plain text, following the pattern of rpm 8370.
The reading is rpm 5500
